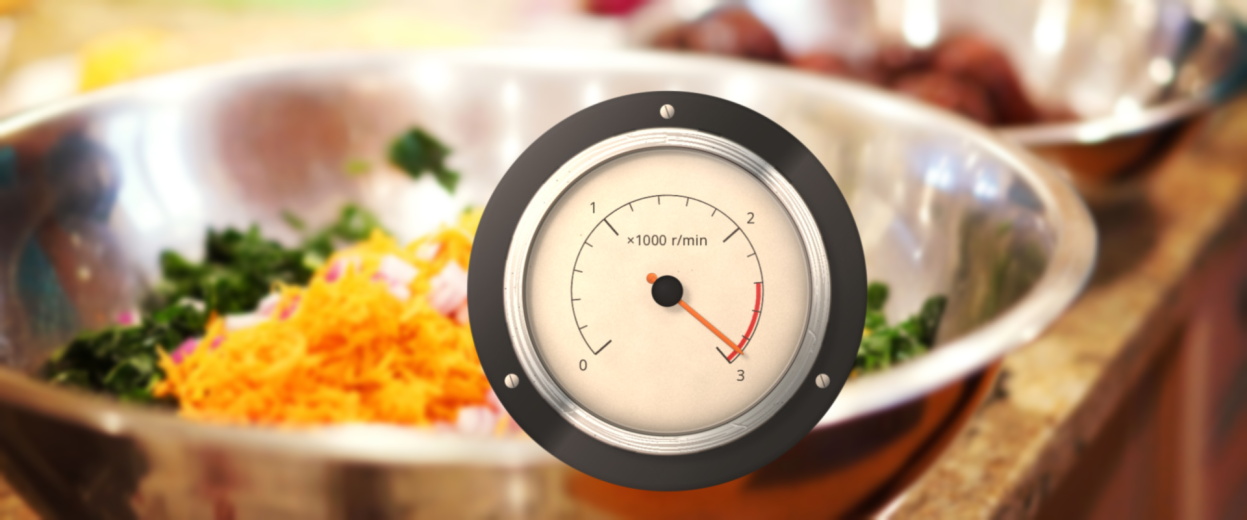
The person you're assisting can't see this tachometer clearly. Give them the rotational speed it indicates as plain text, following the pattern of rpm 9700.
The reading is rpm 2900
